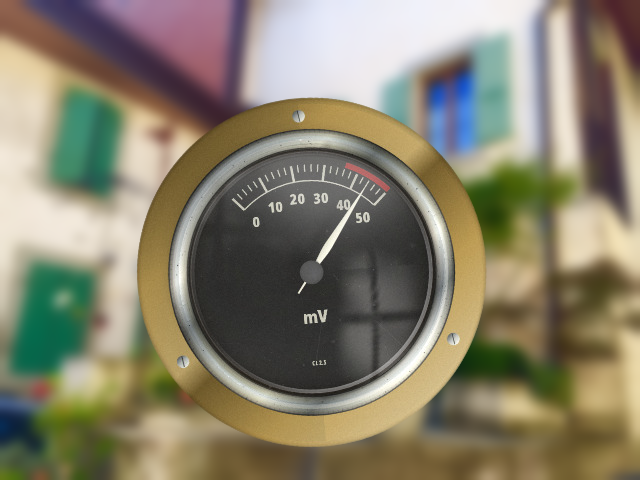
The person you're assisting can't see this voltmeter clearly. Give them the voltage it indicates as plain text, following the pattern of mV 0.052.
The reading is mV 44
